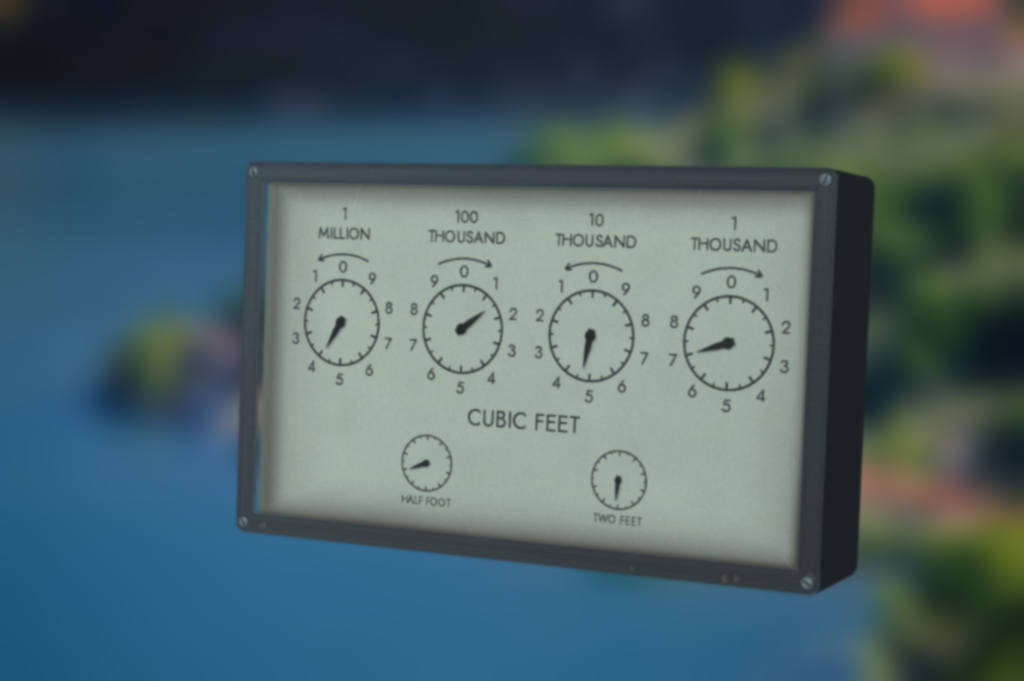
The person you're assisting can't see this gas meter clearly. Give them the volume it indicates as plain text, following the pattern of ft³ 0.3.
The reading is ft³ 414700
